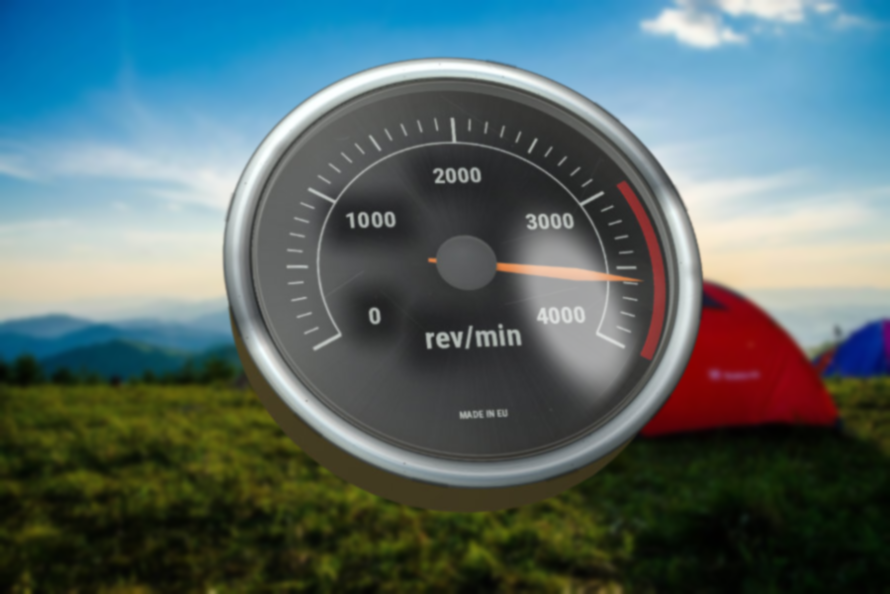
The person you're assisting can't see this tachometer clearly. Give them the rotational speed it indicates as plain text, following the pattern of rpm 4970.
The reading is rpm 3600
